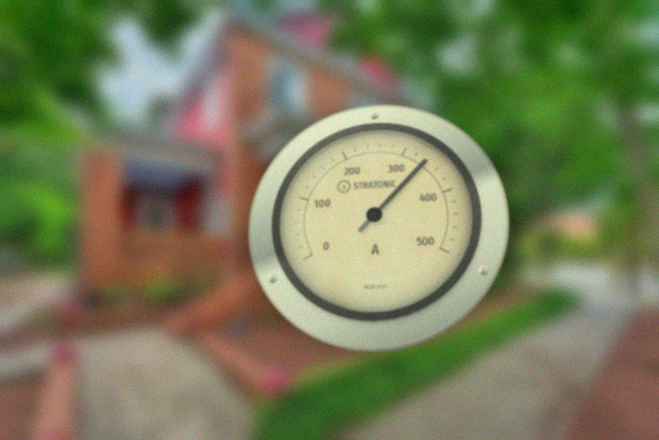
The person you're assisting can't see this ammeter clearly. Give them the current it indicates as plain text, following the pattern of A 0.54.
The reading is A 340
